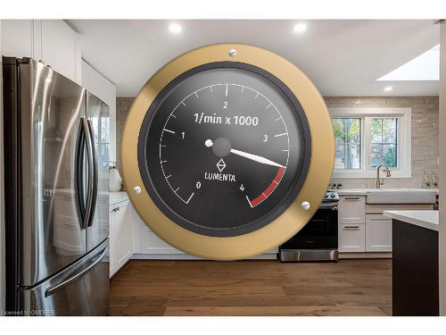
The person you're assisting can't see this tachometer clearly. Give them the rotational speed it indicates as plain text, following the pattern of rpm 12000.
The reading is rpm 3400
